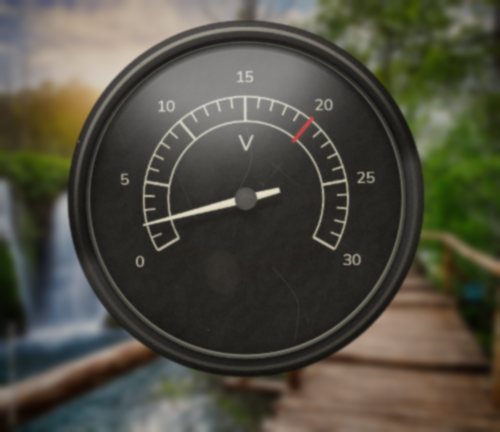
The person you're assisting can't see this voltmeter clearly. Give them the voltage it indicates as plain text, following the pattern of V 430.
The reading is V 2
